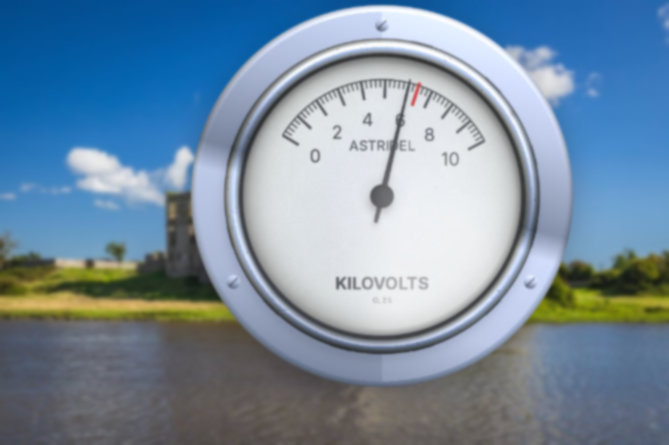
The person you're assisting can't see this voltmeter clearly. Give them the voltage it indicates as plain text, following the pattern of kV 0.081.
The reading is kV 6
